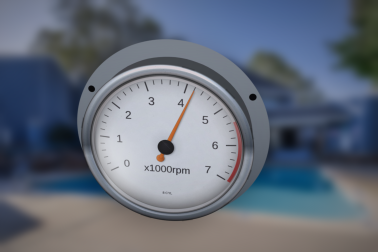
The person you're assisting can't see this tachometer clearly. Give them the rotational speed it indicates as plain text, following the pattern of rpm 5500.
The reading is rpm 4200
